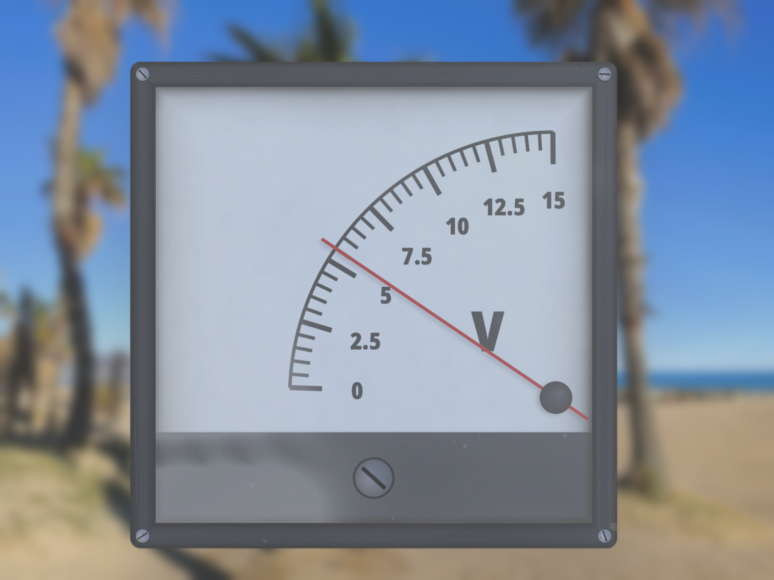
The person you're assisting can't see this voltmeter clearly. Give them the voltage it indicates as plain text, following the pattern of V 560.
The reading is V 5.5
